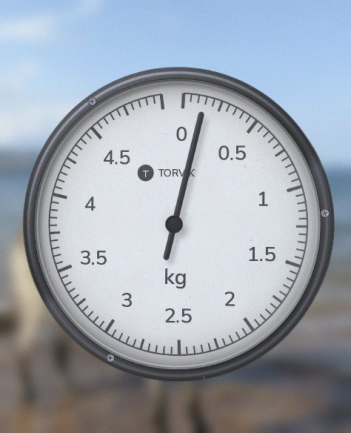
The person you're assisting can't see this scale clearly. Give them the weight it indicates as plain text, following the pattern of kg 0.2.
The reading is kg 0.15
